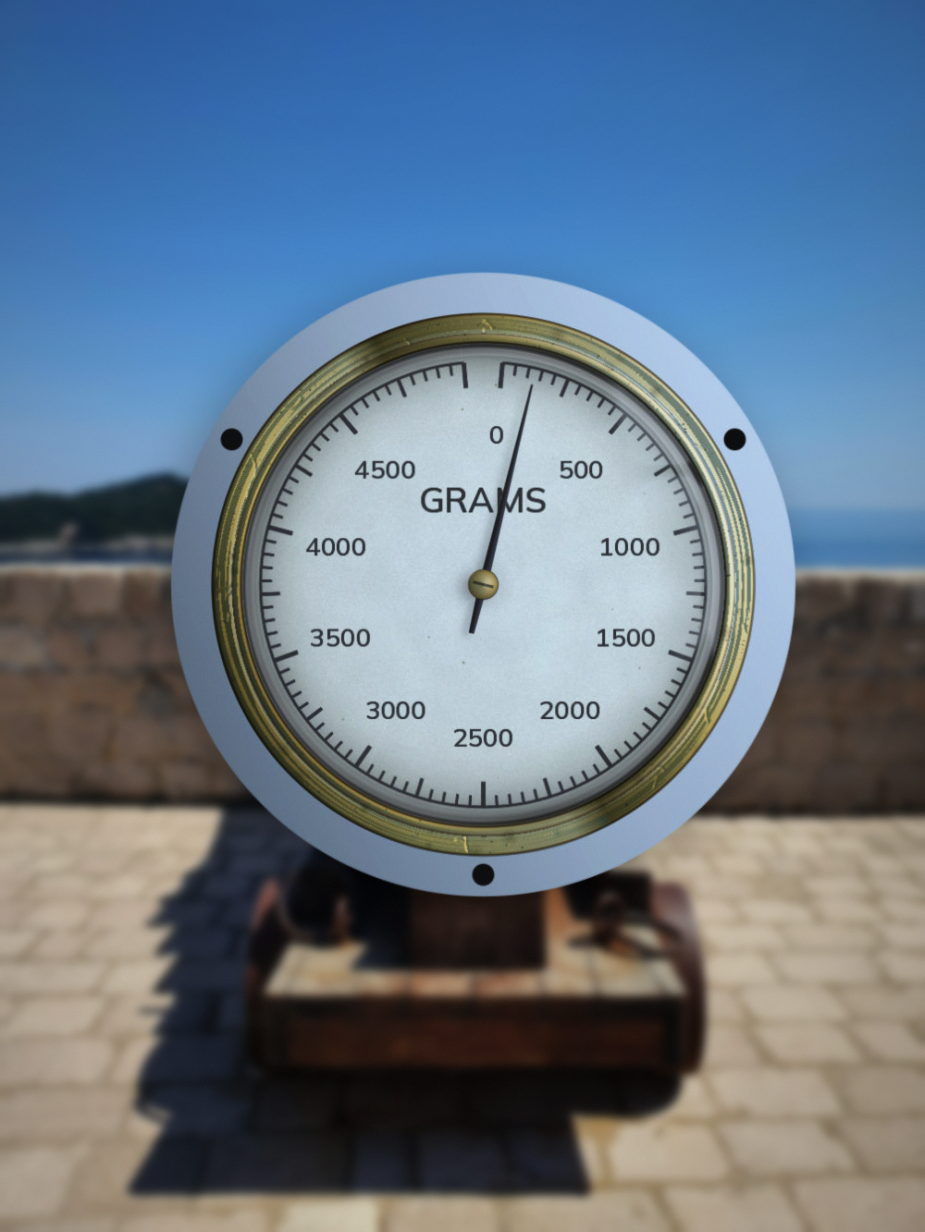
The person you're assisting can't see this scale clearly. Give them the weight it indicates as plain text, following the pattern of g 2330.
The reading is g 125
